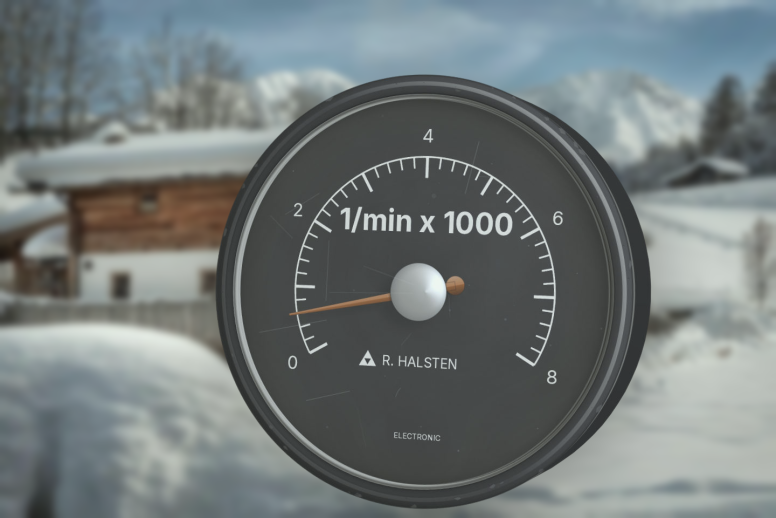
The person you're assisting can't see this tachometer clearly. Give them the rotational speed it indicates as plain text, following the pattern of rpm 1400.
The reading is rpm 600
